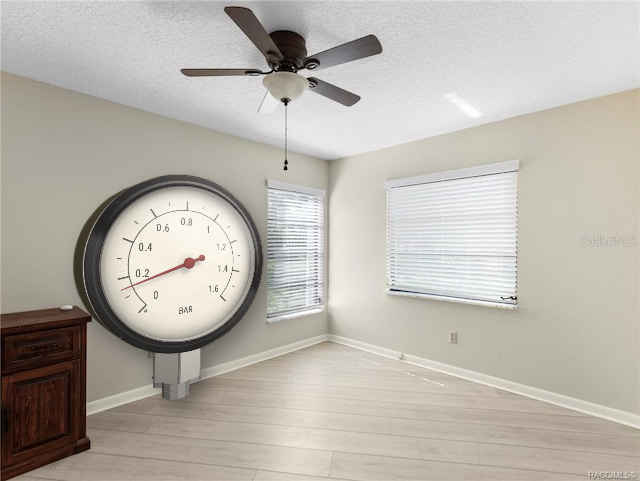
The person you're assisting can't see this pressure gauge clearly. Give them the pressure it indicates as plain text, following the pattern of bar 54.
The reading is bar 0.15
